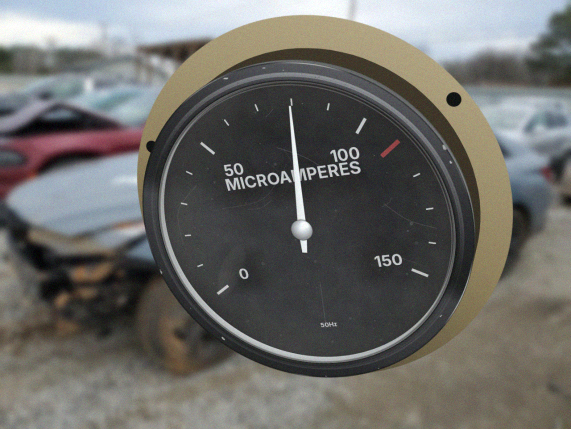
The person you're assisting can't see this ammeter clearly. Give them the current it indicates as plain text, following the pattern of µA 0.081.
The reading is µA 80
